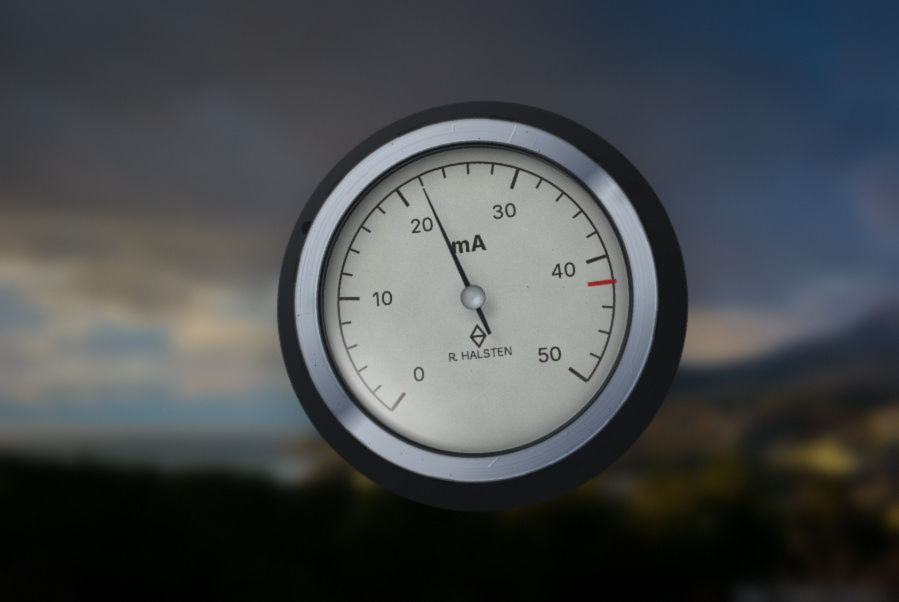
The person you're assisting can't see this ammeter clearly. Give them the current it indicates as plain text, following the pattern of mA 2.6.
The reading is mA 22
